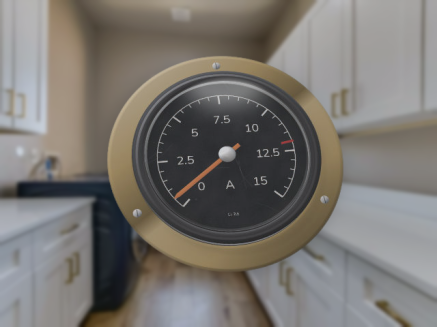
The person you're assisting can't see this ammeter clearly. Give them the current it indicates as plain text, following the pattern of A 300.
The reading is A 0.5
